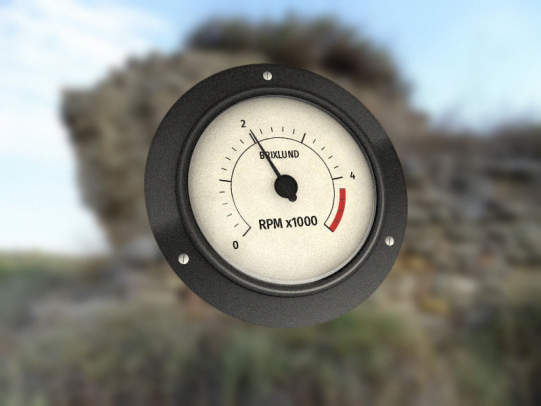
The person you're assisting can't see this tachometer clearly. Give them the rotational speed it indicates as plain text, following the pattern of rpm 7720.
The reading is rpm 2000
